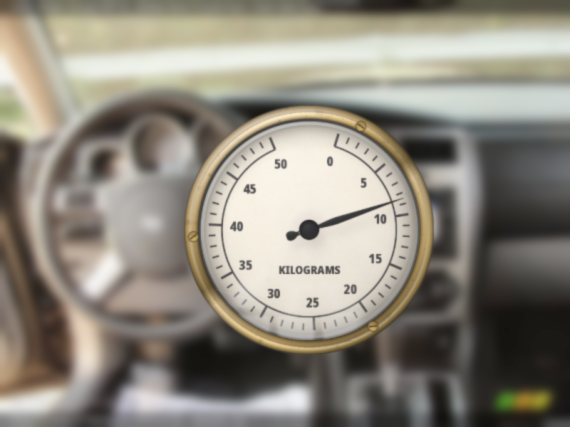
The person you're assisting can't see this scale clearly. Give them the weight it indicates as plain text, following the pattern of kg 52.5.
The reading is kg 8.5
